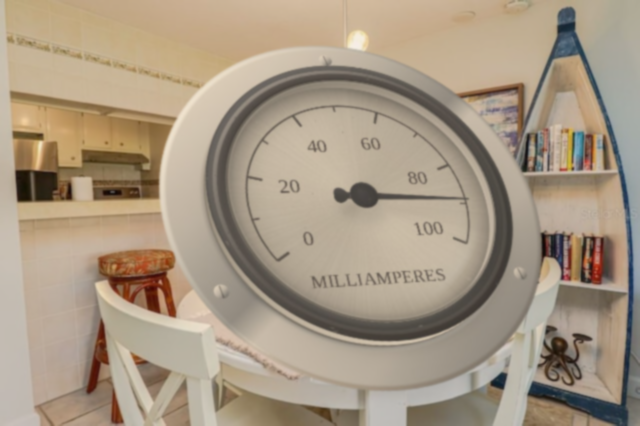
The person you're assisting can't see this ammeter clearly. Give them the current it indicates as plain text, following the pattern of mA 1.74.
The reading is mA 90
